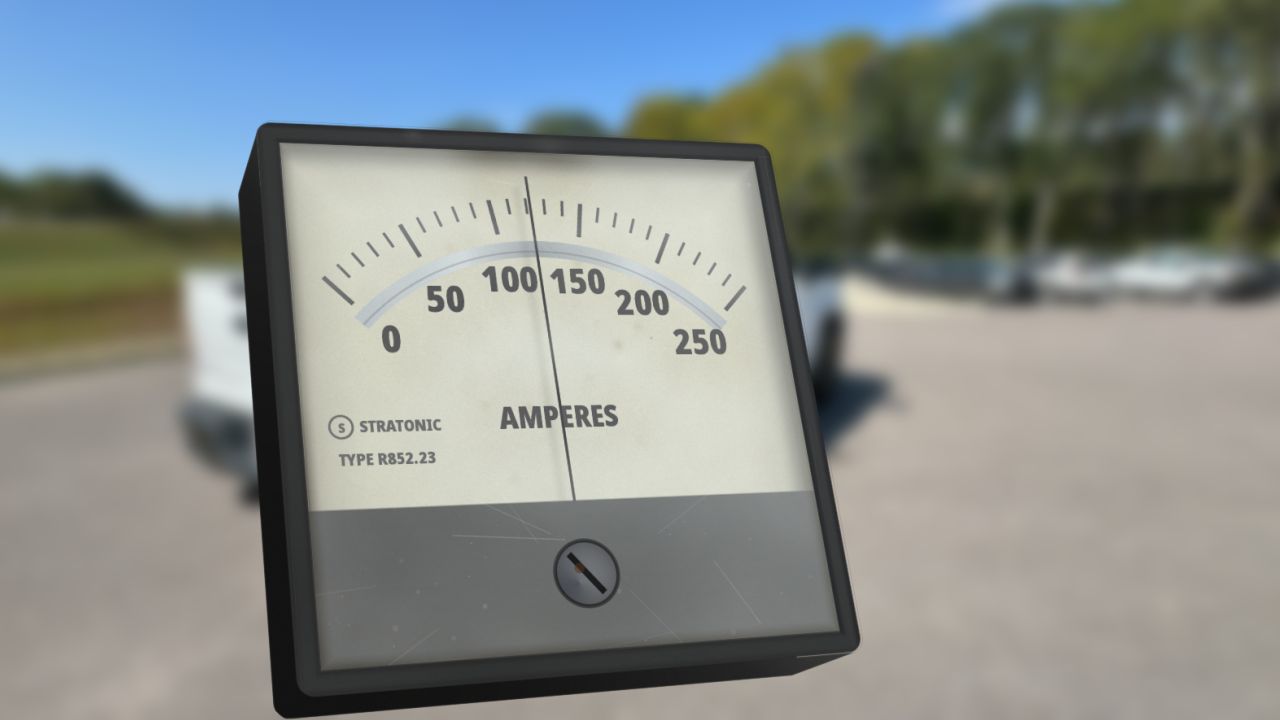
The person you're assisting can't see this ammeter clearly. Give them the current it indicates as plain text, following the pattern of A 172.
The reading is A 120
